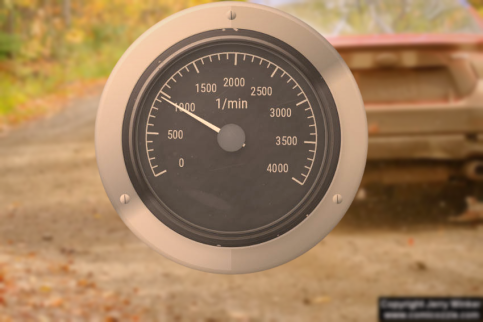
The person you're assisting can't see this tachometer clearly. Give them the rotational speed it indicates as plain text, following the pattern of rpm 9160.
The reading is rpm 950
